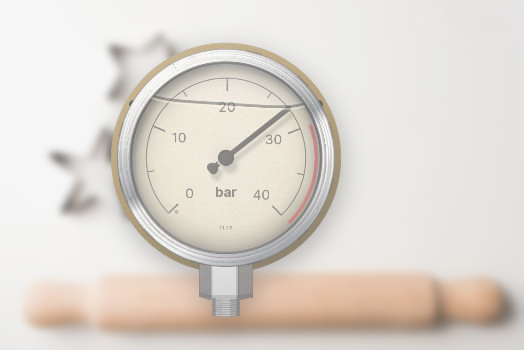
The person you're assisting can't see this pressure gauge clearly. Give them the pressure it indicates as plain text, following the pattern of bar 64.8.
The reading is bar 27.5
